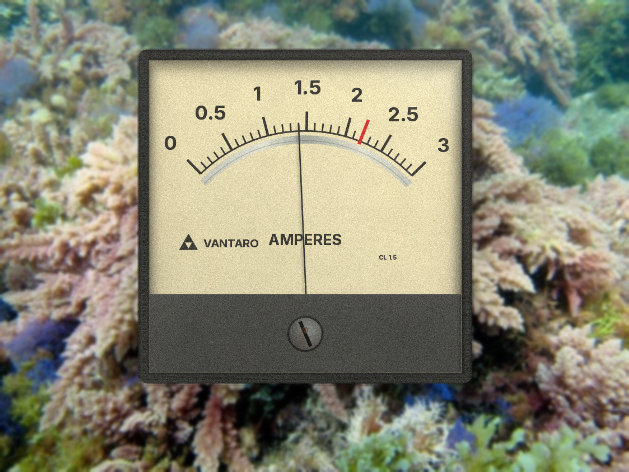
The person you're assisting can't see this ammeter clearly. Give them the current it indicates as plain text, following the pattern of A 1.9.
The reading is A 1.4
